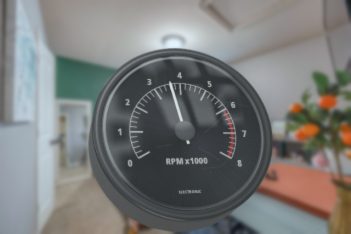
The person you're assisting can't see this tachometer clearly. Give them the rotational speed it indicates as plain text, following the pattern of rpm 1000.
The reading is rpm 3600
